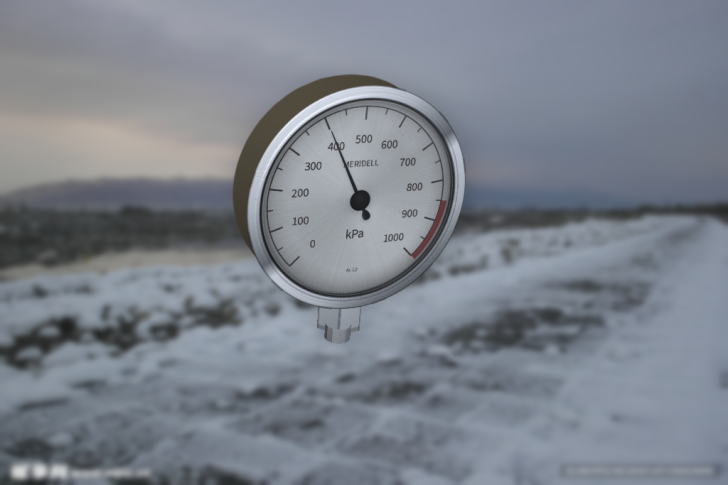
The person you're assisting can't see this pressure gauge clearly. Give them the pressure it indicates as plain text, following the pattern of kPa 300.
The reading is kPa 400
